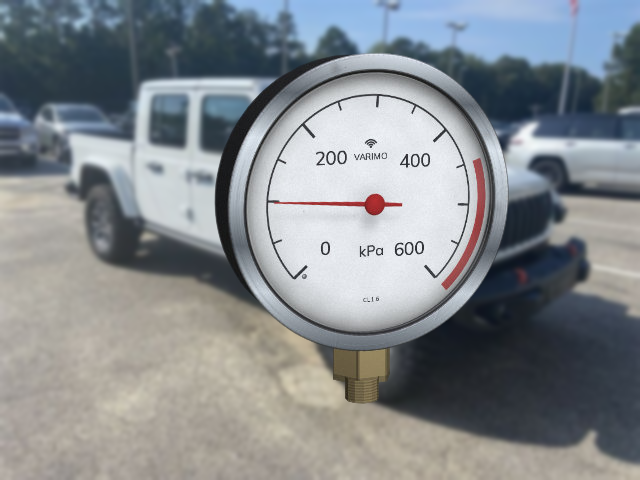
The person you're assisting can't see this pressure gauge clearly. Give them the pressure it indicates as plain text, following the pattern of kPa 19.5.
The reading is kPa 100
